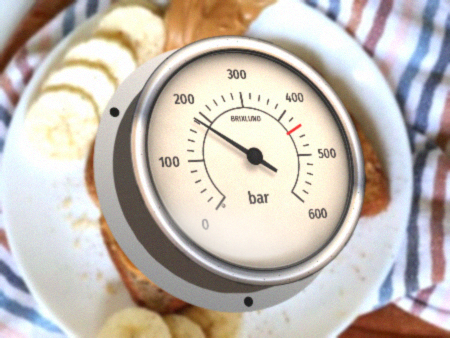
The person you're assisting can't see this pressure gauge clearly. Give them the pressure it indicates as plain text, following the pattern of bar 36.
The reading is bar 180
